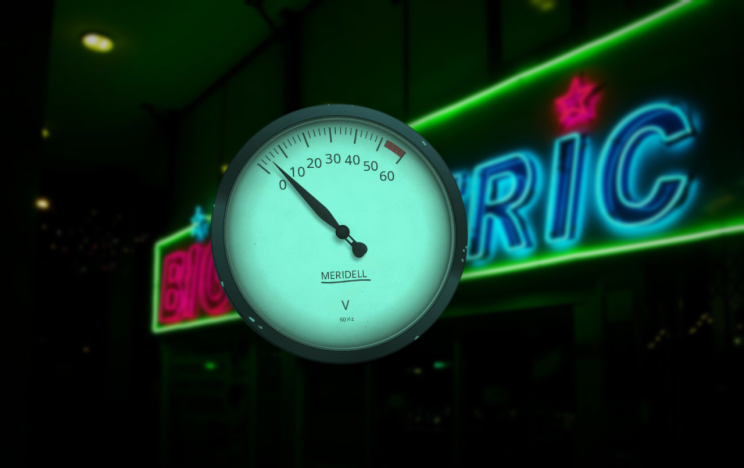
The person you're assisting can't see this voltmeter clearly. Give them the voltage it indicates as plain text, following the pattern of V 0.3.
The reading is V 4
